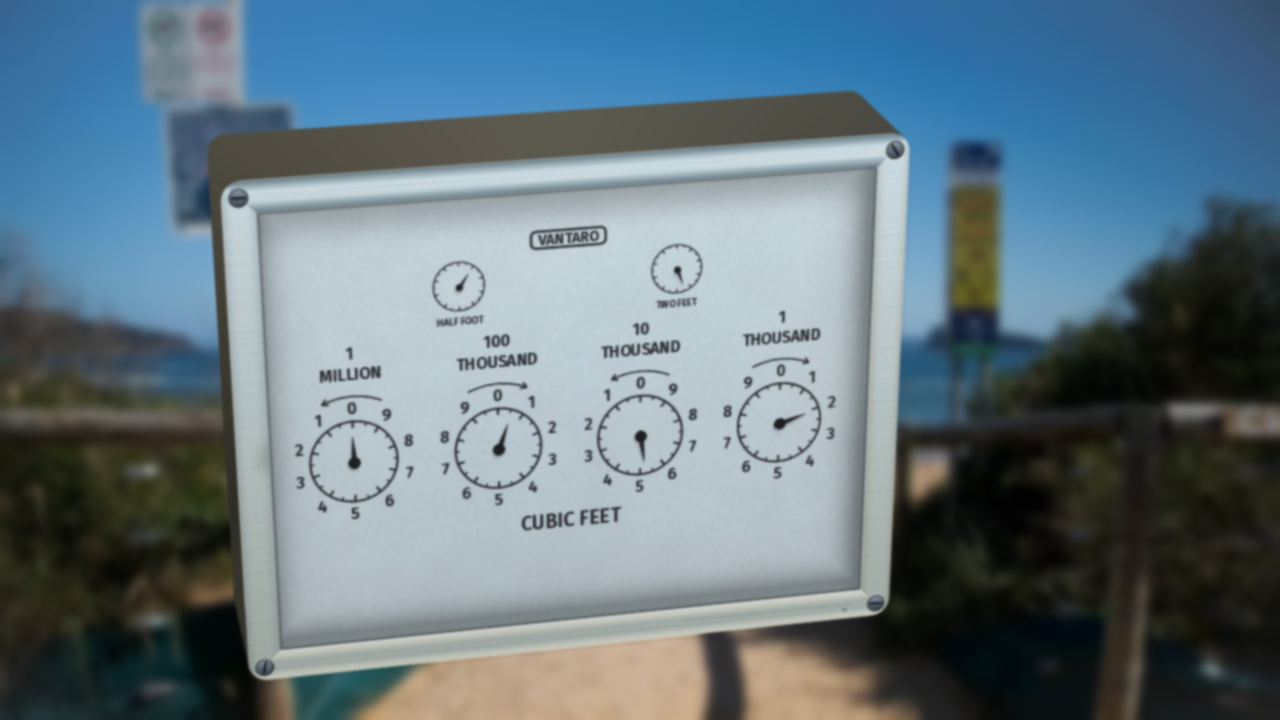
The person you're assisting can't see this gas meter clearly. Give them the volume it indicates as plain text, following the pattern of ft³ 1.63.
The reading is ft³ 5200
